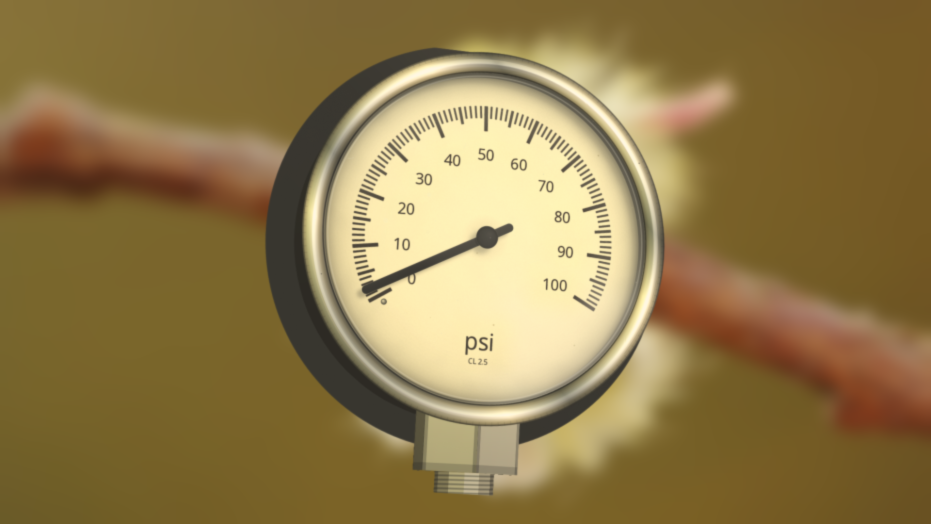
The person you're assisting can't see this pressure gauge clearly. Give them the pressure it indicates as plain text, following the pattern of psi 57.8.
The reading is psi 2
